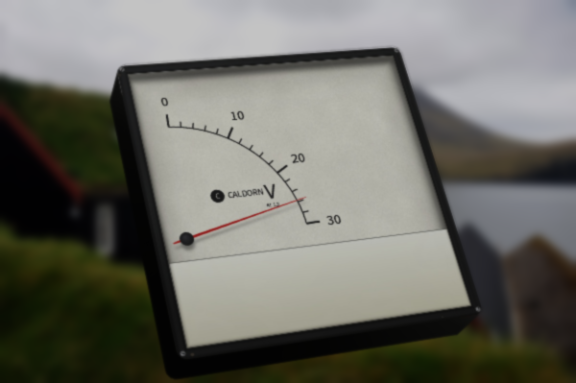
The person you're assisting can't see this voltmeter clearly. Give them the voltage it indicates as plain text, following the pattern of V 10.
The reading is V 26
